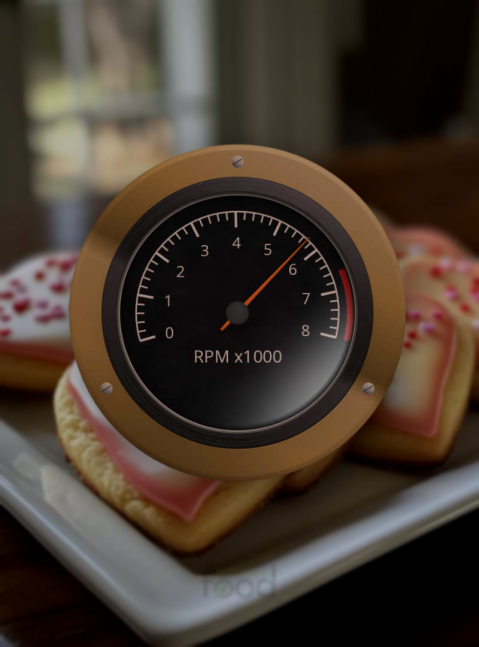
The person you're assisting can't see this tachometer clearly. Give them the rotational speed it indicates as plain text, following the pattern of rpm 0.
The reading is rpm 5700
